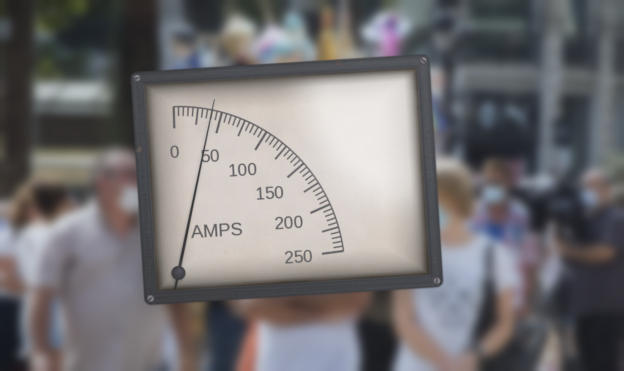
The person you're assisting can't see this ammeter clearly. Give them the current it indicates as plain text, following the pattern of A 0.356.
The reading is A 40
